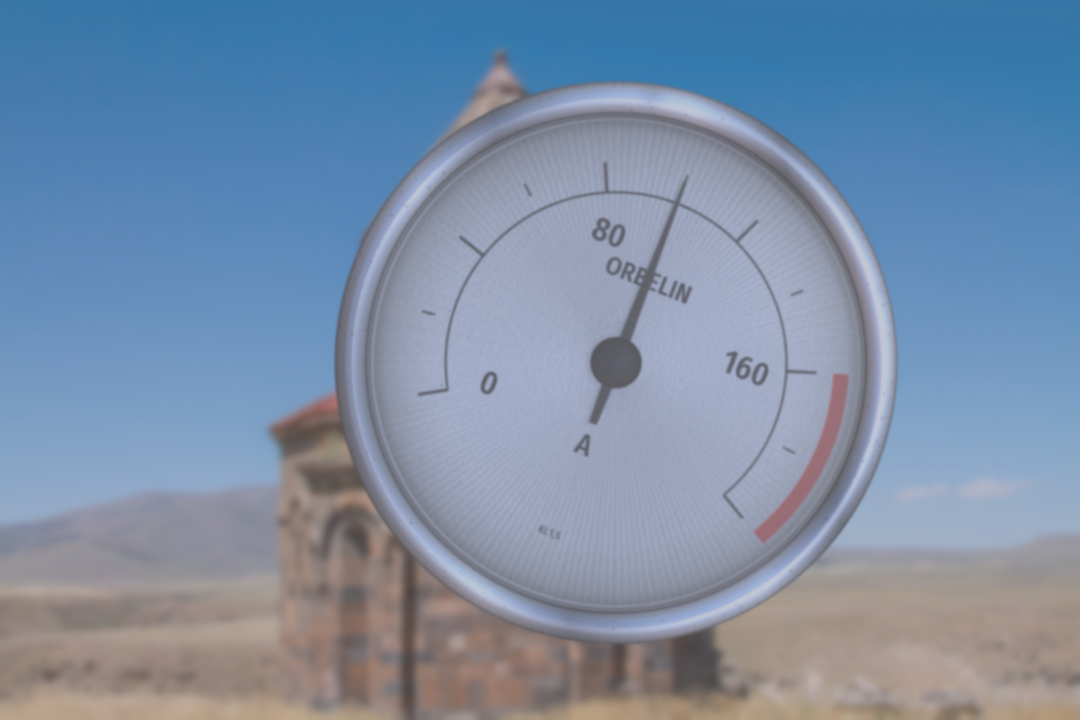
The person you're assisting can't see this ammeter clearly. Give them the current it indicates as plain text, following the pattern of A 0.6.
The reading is A 100
